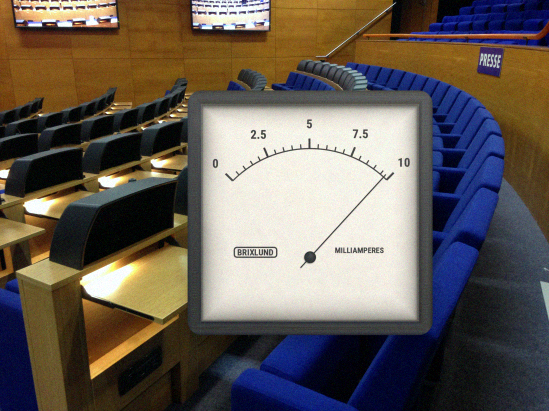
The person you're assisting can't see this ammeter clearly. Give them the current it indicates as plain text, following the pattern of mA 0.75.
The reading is mA 9.75
